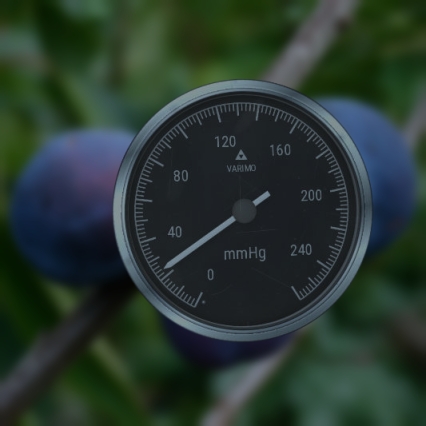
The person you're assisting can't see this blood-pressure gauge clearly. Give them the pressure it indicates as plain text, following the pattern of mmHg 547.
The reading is mmHg 24
